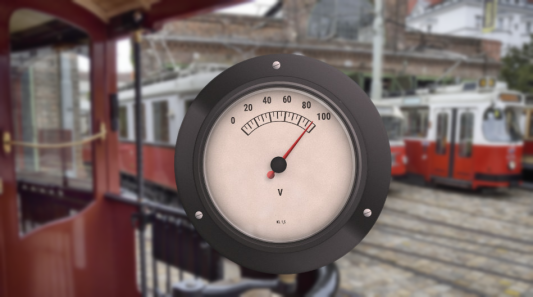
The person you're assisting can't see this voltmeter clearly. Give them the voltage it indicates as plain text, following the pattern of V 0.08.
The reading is V 95
